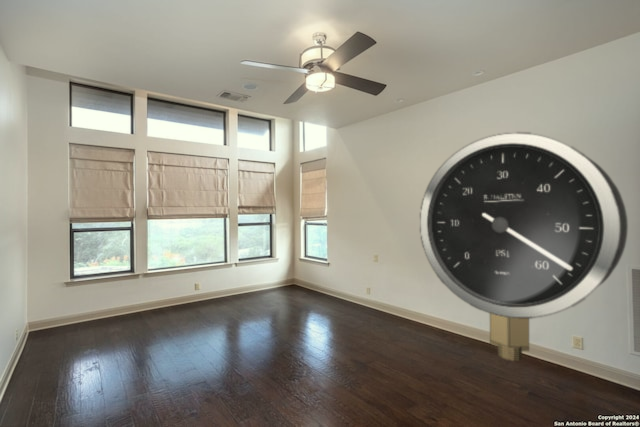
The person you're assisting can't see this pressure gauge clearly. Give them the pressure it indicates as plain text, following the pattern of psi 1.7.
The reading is psi 57
